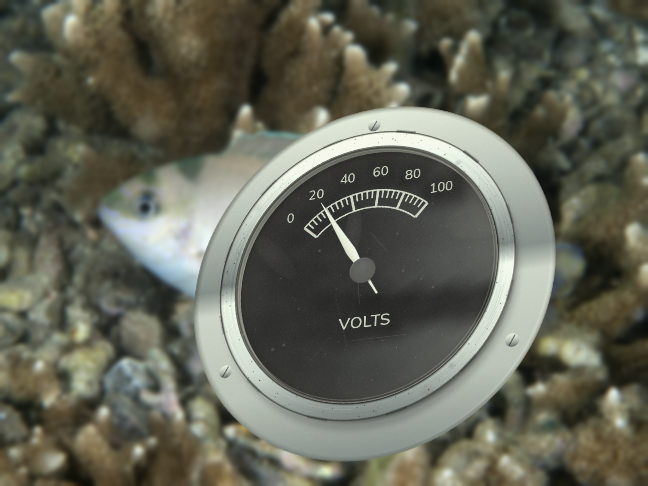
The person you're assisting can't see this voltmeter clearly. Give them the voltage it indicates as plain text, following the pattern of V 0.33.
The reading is V 20
